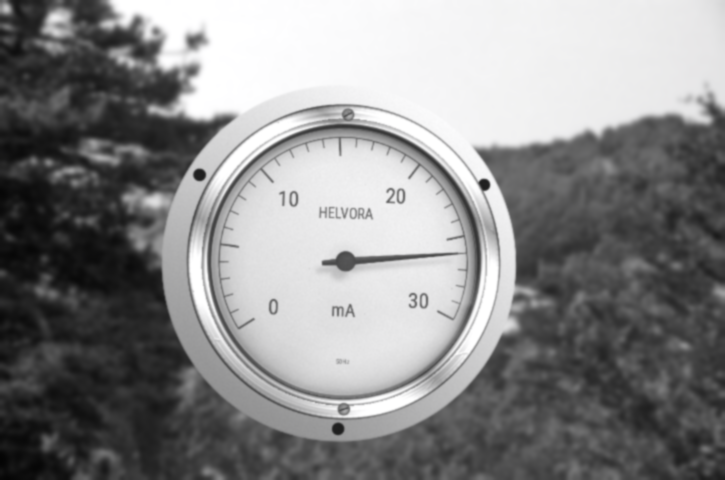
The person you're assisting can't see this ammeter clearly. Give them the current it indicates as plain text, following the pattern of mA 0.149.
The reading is mA 26
